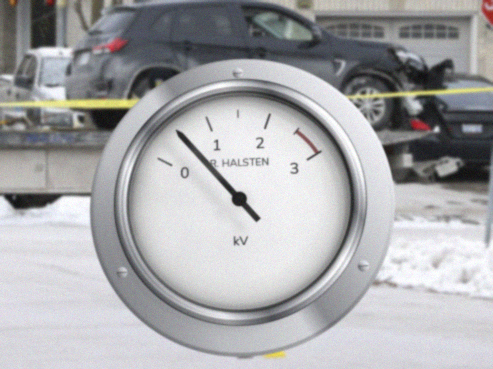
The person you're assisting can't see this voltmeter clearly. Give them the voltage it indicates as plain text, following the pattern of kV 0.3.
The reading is kV 0.5
